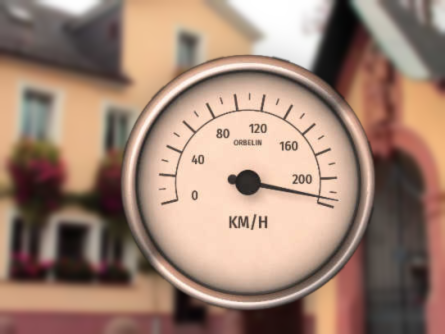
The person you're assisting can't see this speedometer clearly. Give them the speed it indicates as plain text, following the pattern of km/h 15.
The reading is km/h 215
